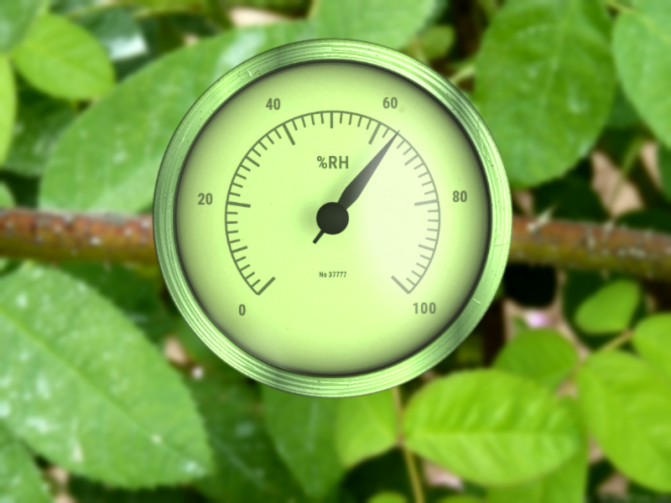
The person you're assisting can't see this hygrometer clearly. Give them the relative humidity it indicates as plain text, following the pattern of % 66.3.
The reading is % 64
